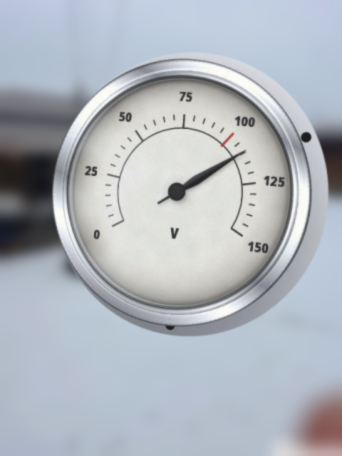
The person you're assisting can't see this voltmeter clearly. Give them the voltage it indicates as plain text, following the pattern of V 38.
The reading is V 110
